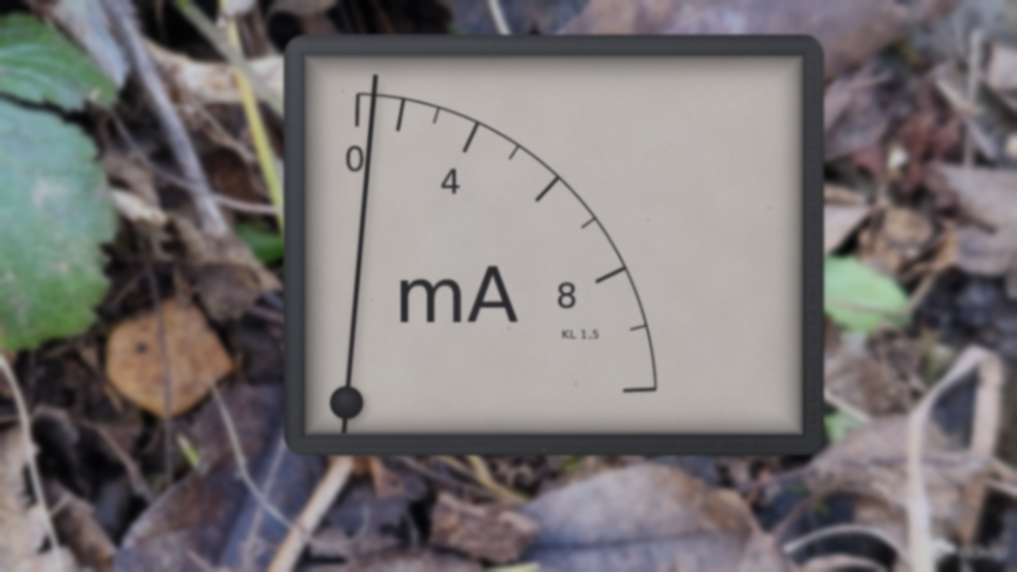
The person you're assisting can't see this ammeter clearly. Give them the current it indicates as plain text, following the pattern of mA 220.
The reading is mA 1
